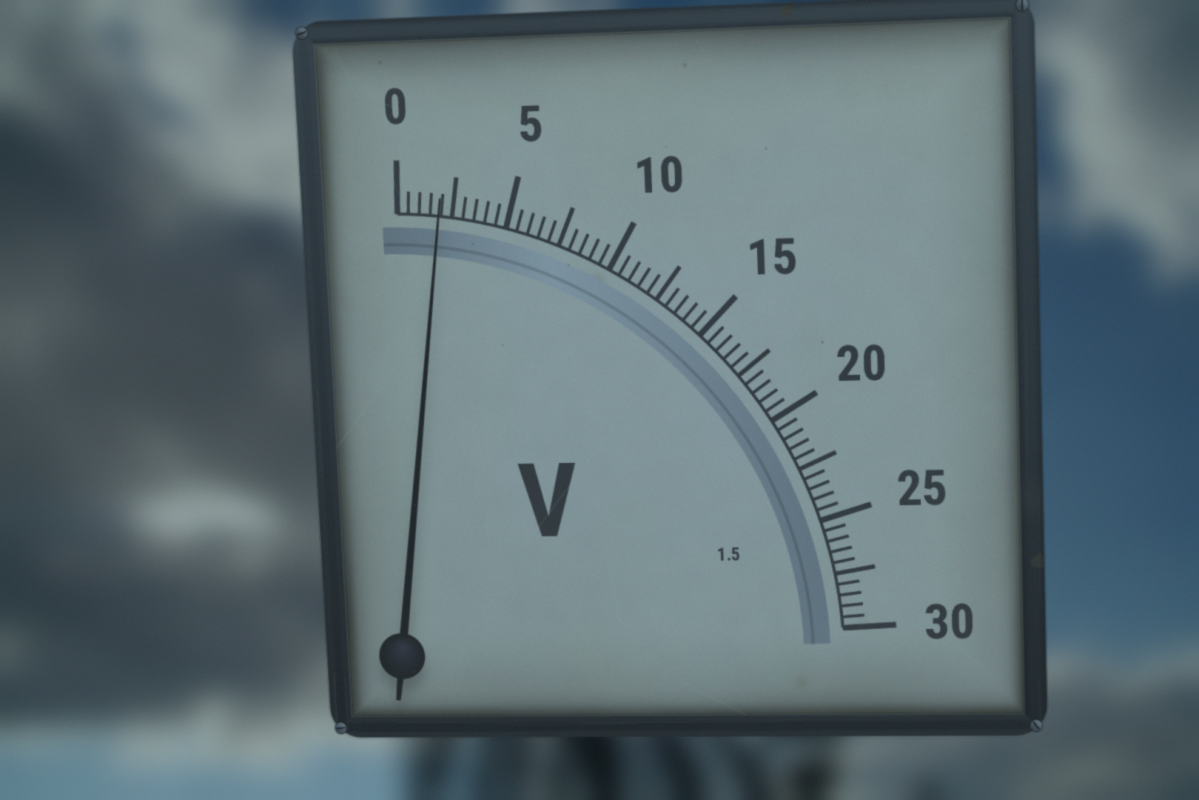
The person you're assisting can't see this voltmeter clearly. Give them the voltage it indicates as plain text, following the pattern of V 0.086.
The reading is V 2
